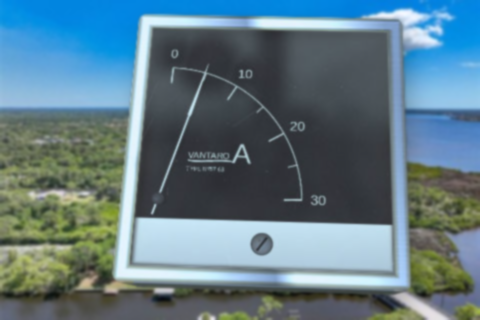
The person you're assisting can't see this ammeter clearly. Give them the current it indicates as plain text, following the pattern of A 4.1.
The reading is A 5
